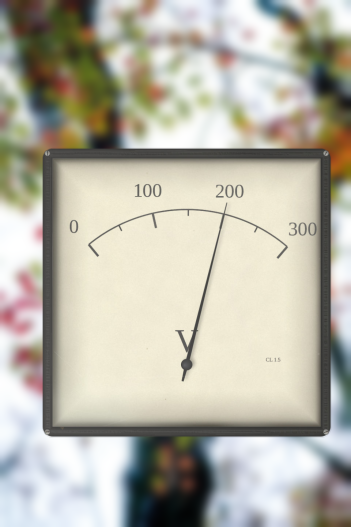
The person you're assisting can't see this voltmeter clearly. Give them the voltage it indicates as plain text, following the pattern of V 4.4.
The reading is V 200
